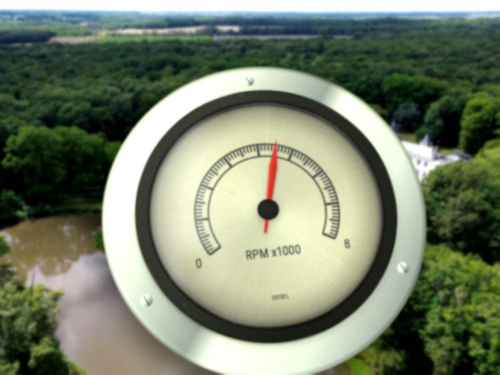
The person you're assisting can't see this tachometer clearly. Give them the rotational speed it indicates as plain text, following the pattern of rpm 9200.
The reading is rpm 4500
